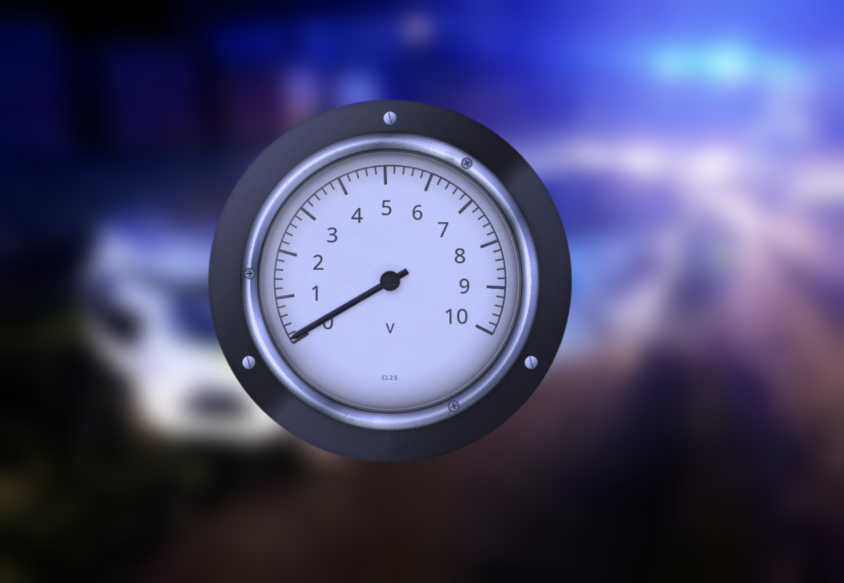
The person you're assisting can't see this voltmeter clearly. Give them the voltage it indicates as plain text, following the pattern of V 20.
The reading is V 0.1
